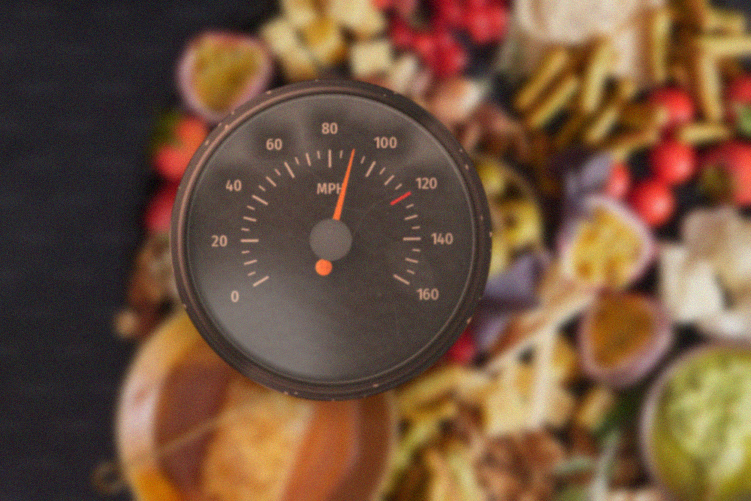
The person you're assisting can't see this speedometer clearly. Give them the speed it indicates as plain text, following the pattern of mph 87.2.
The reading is mph 90
